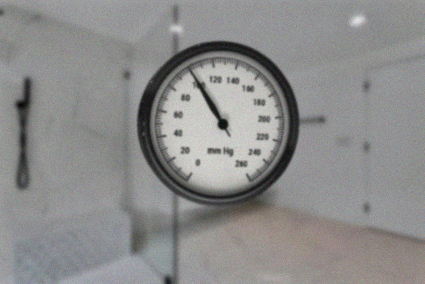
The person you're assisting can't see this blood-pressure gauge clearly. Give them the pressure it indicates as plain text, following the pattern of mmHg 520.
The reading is mmHg 100
